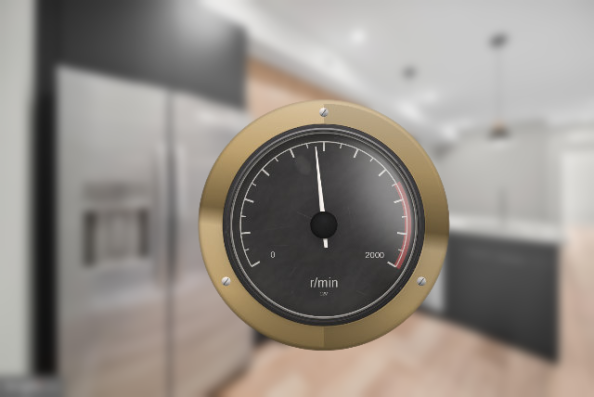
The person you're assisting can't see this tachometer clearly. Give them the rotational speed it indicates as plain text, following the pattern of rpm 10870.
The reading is rpm 950
